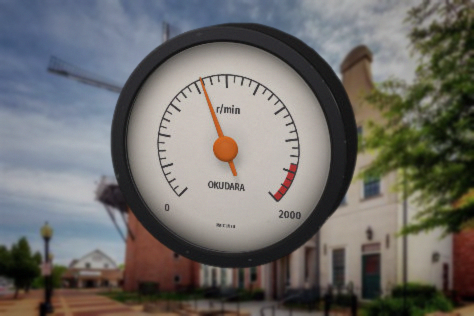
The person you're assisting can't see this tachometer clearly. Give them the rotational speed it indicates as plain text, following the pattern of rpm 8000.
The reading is rpm 850
